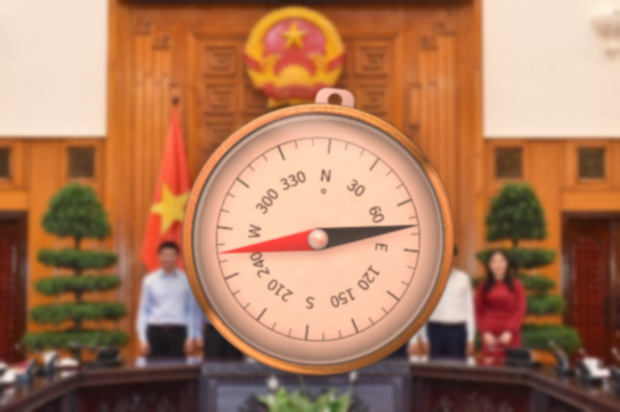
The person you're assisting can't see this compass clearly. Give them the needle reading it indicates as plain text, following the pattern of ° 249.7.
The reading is ° 255
